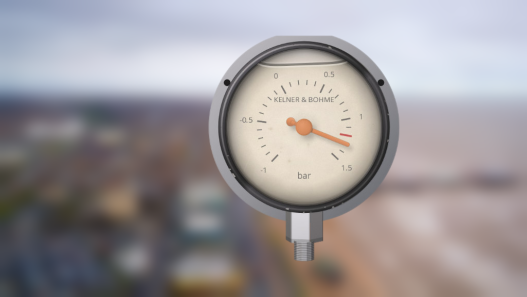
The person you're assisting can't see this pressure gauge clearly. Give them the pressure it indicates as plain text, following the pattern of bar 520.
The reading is bar 1.3
